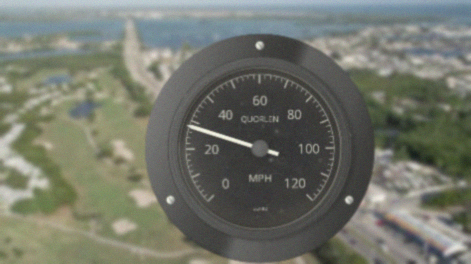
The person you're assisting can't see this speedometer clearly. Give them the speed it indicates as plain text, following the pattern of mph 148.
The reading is mph 28
